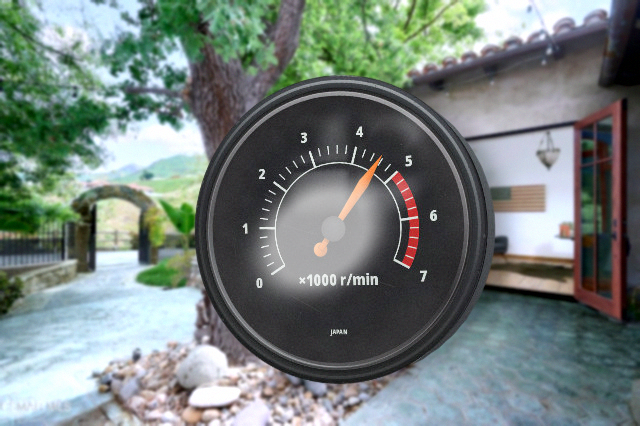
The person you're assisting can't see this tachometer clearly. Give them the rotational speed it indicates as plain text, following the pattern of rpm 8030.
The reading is rpm 4600
